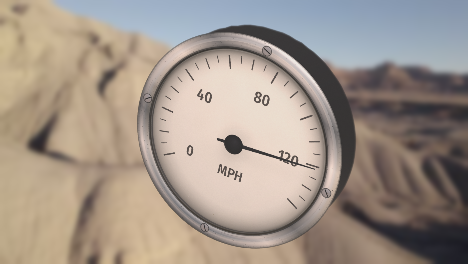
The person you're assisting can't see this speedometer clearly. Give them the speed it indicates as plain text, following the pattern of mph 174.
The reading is mph 120
